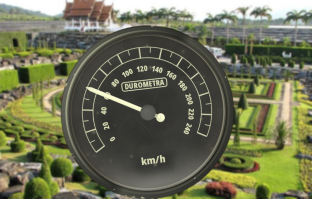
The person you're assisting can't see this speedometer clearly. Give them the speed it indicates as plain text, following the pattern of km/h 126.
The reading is km/h 60
